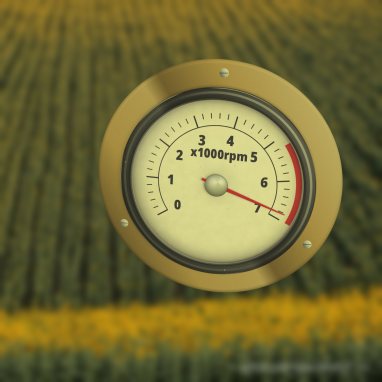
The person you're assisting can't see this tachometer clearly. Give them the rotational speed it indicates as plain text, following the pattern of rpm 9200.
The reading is rpm 6800
